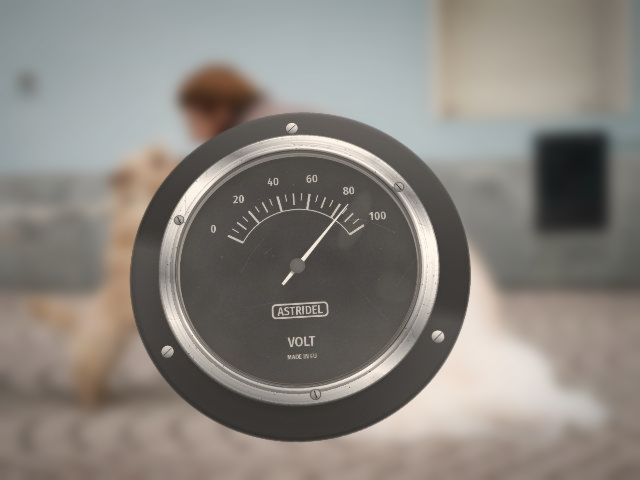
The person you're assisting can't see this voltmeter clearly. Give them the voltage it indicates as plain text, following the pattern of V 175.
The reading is V 85
